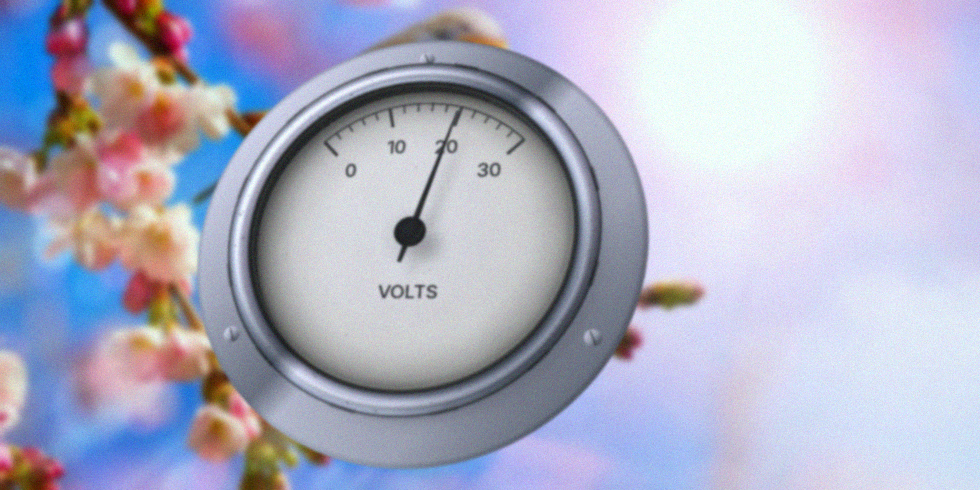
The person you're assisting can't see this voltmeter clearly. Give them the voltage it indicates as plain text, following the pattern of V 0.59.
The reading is V 20
